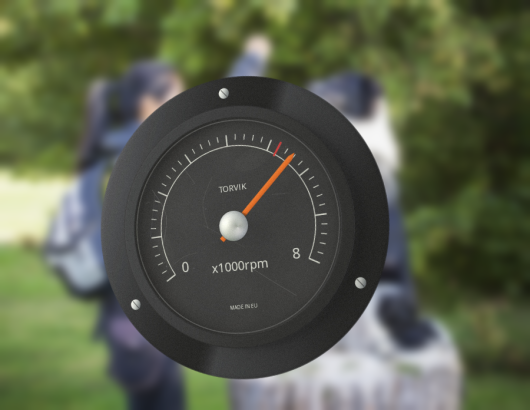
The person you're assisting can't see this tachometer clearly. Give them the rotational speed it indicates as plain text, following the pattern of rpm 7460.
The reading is rpm 5600
